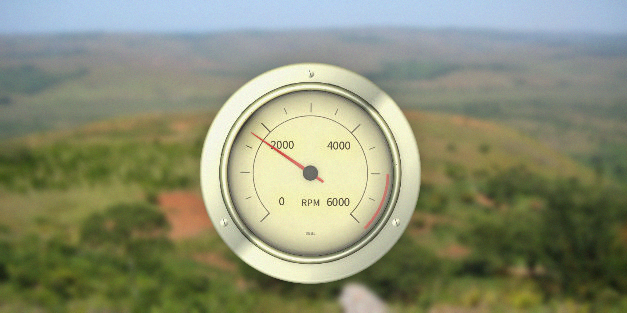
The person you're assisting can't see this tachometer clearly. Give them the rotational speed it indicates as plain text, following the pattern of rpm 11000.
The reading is rpm 1750
